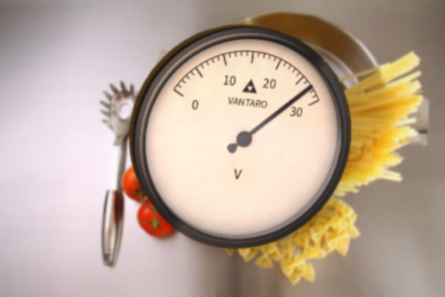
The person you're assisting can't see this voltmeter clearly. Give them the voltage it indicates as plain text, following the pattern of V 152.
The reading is V 27
